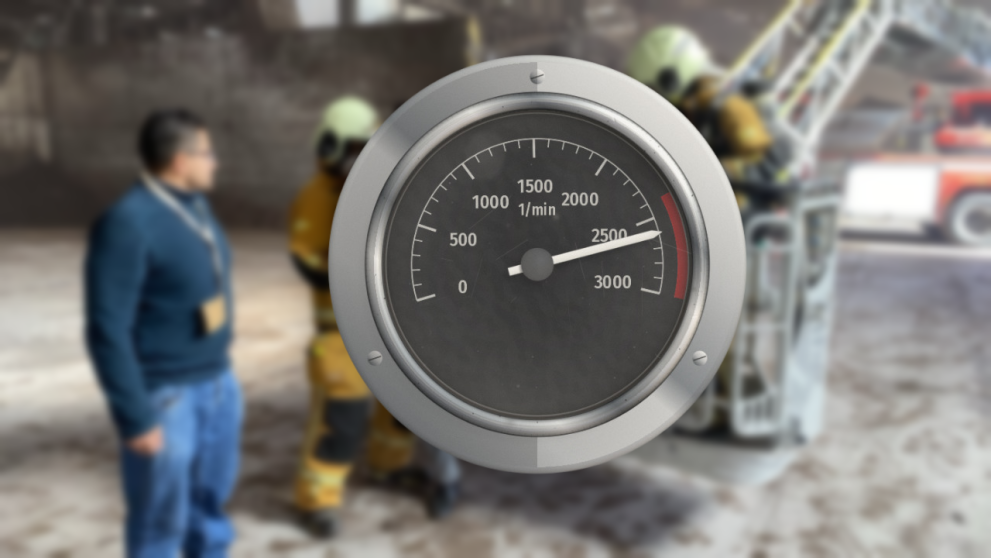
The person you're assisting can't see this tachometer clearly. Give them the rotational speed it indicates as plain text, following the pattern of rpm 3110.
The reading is rpm 2600
